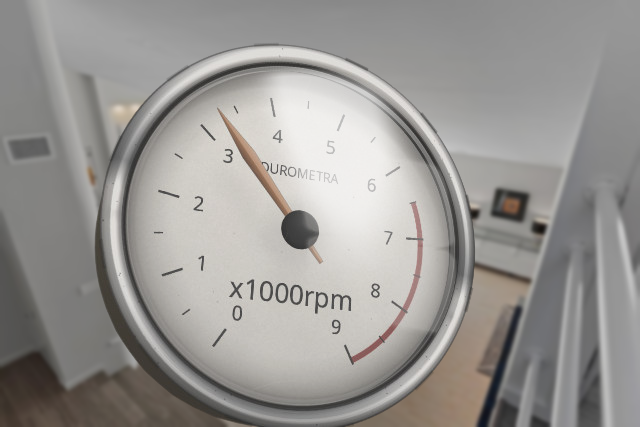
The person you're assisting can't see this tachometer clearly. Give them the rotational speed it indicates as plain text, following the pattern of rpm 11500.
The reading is rpm 3250
